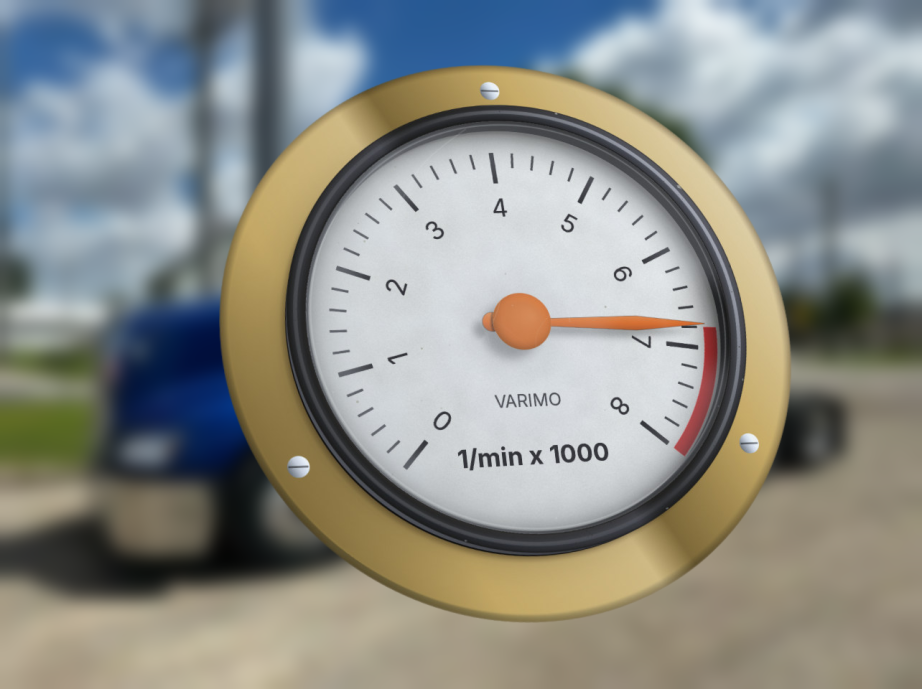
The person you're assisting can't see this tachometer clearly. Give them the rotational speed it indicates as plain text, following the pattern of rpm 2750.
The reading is rpm 6800
